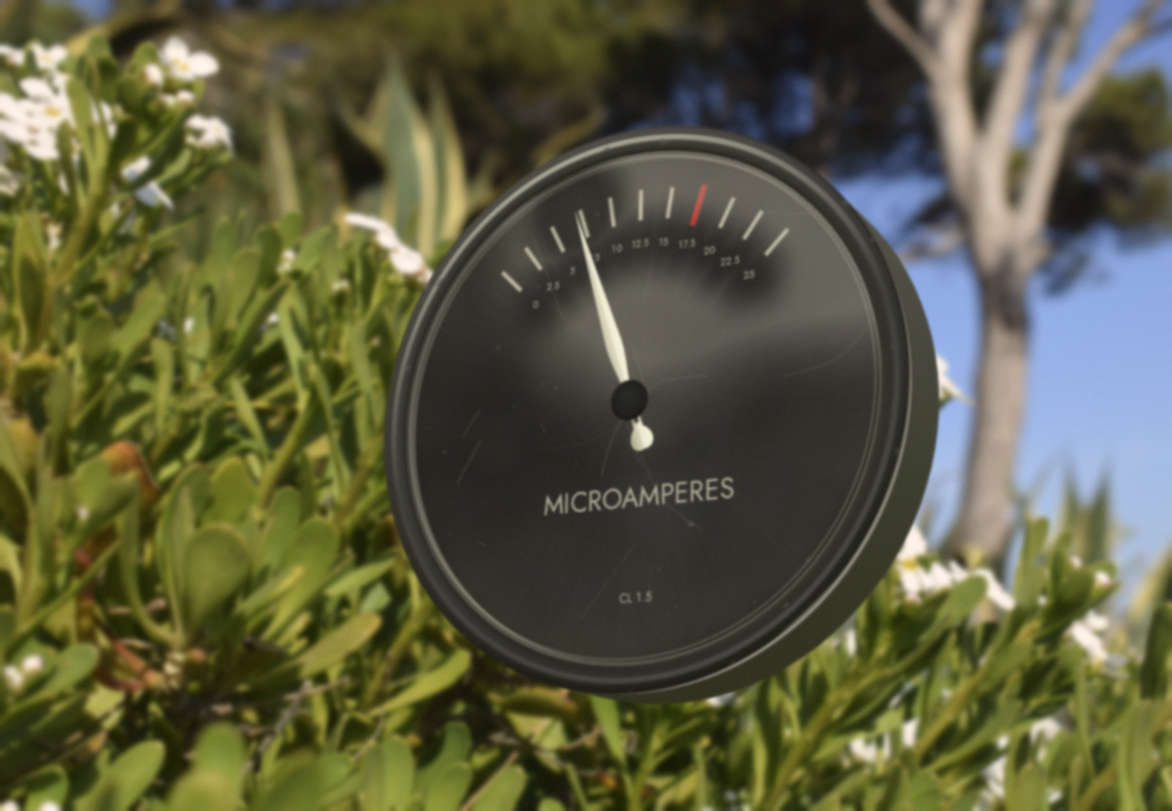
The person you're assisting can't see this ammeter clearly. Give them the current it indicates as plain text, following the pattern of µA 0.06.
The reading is µA 7.5
